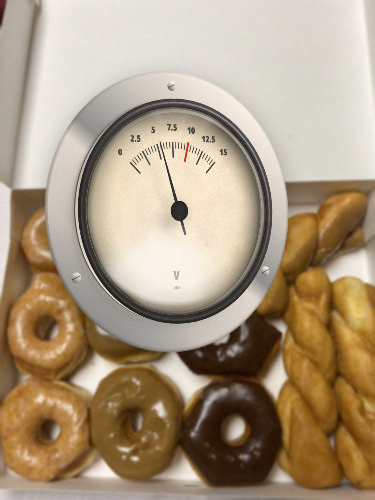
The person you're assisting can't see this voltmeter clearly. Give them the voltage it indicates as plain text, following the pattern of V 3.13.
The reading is V 5
